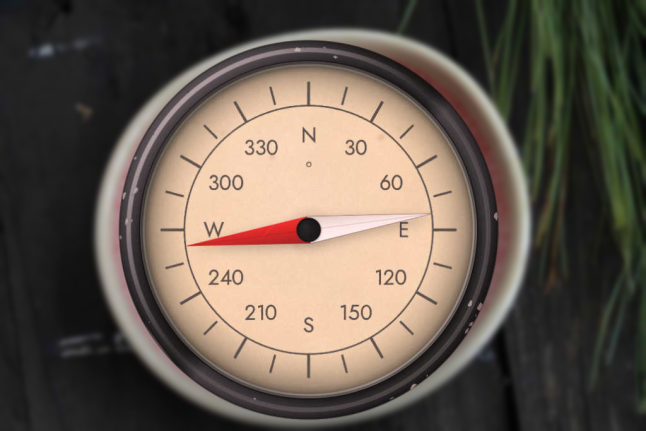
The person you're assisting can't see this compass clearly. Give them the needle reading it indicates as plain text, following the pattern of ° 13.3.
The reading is ° 262.5
